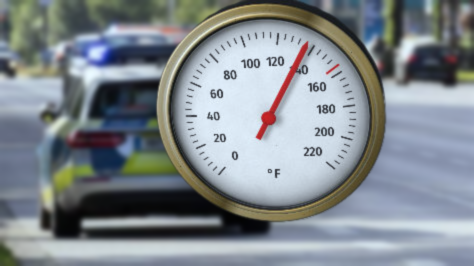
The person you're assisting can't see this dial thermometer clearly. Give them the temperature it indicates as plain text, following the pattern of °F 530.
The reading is °F 136
